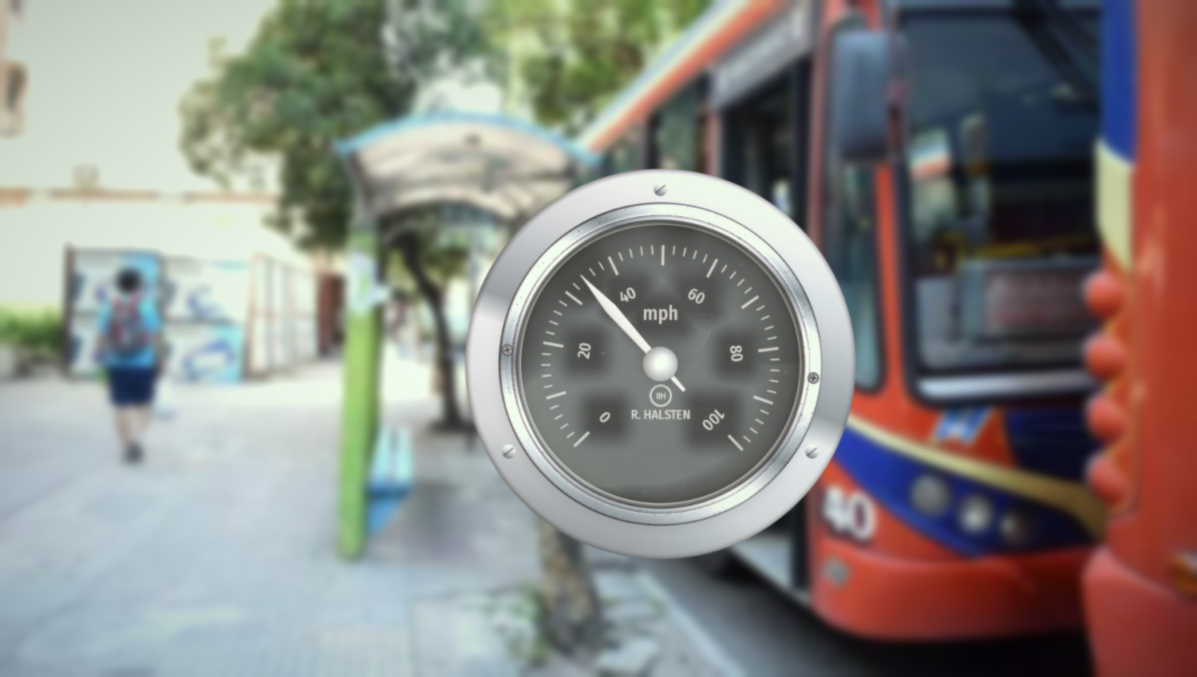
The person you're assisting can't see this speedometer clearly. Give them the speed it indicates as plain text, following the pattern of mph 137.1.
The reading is mph 34
